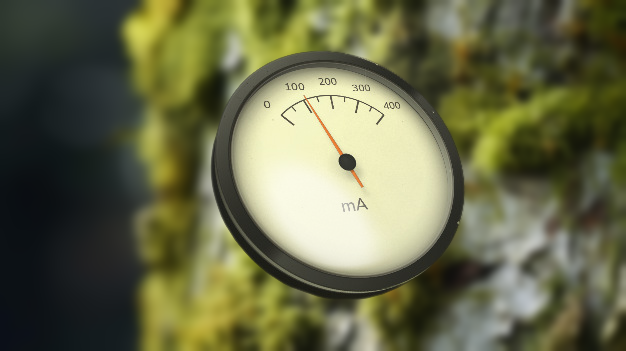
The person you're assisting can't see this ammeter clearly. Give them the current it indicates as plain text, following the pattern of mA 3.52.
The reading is mA 100
